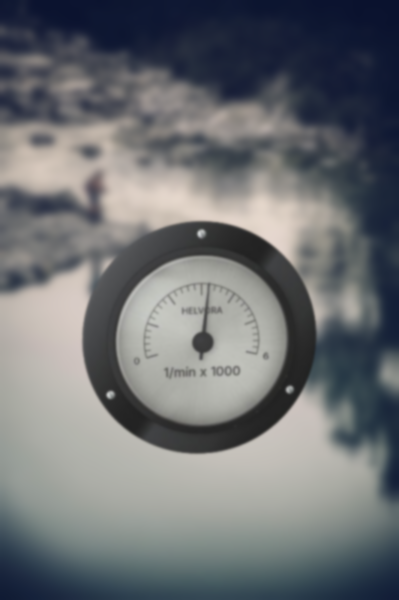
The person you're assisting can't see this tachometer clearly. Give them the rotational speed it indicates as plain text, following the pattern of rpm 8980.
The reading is rpm 3200
